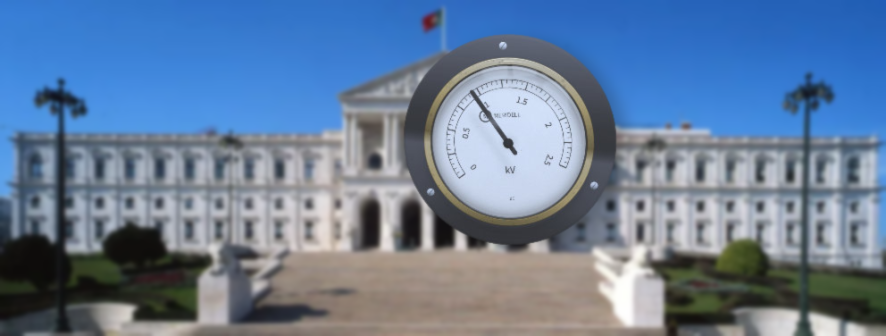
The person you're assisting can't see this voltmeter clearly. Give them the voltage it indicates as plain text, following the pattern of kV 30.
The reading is kV 0.95
